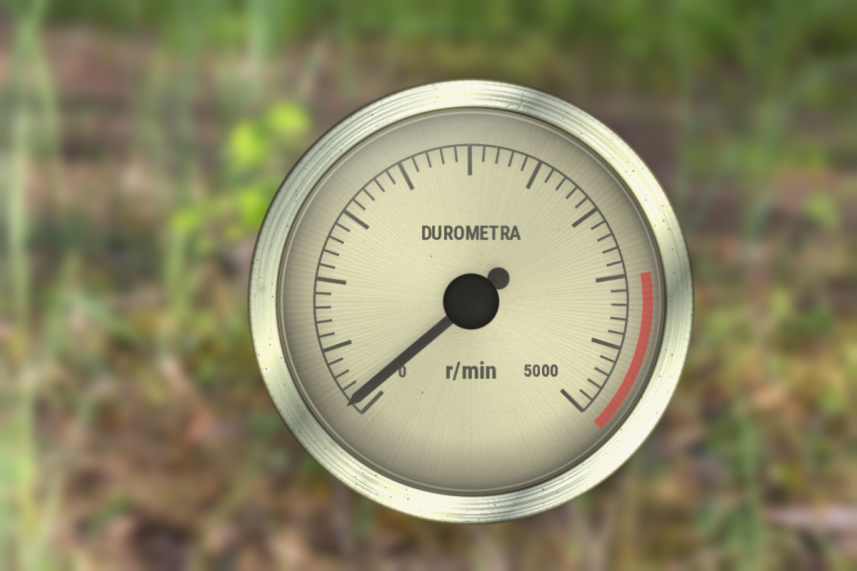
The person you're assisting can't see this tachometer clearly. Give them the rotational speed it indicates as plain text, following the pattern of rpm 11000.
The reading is rpm 100
